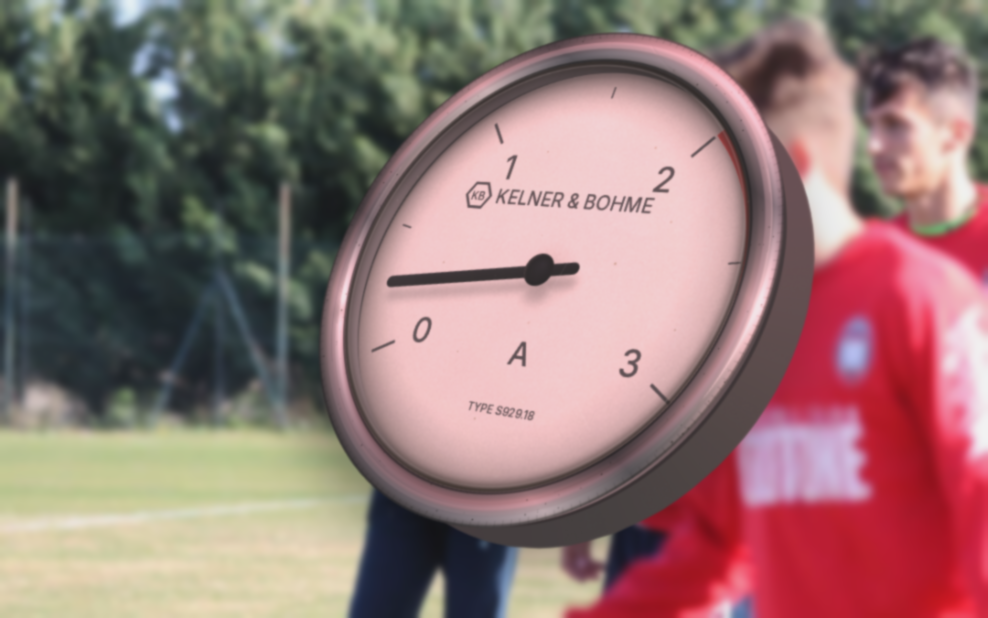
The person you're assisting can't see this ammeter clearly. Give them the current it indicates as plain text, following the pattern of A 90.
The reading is A 0.25
